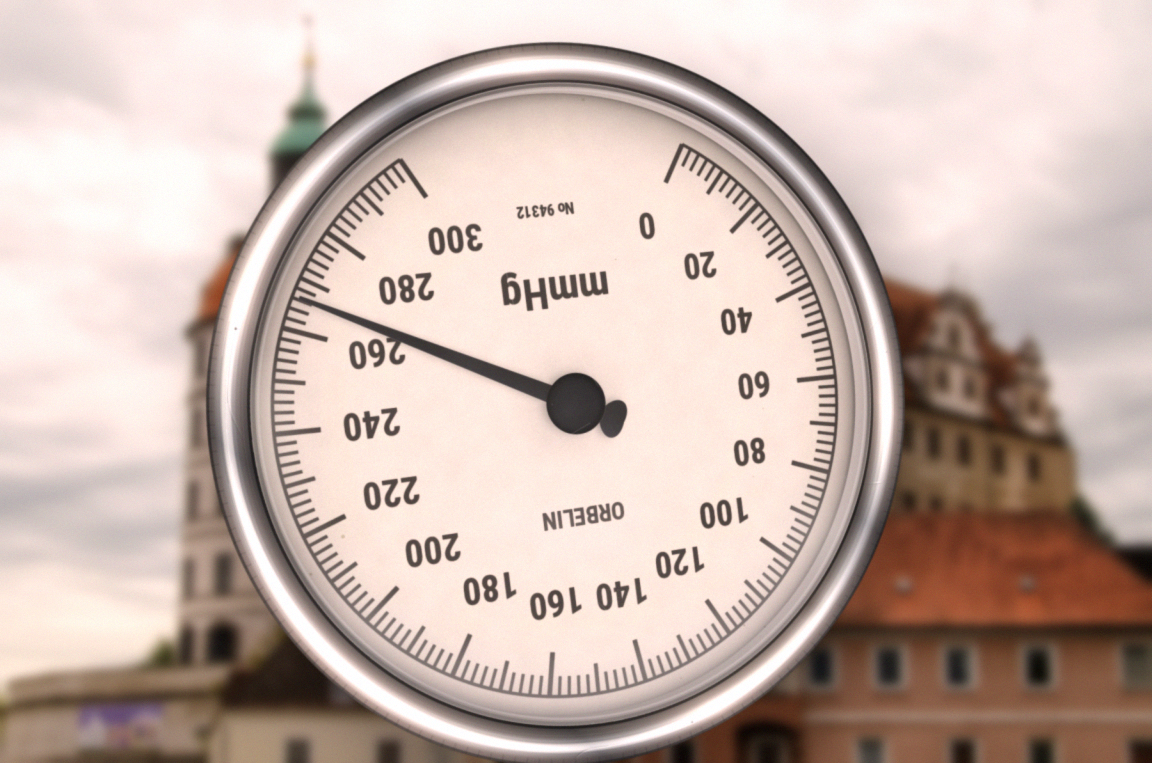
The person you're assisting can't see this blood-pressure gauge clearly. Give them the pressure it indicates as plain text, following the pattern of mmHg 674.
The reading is mmHg 266
